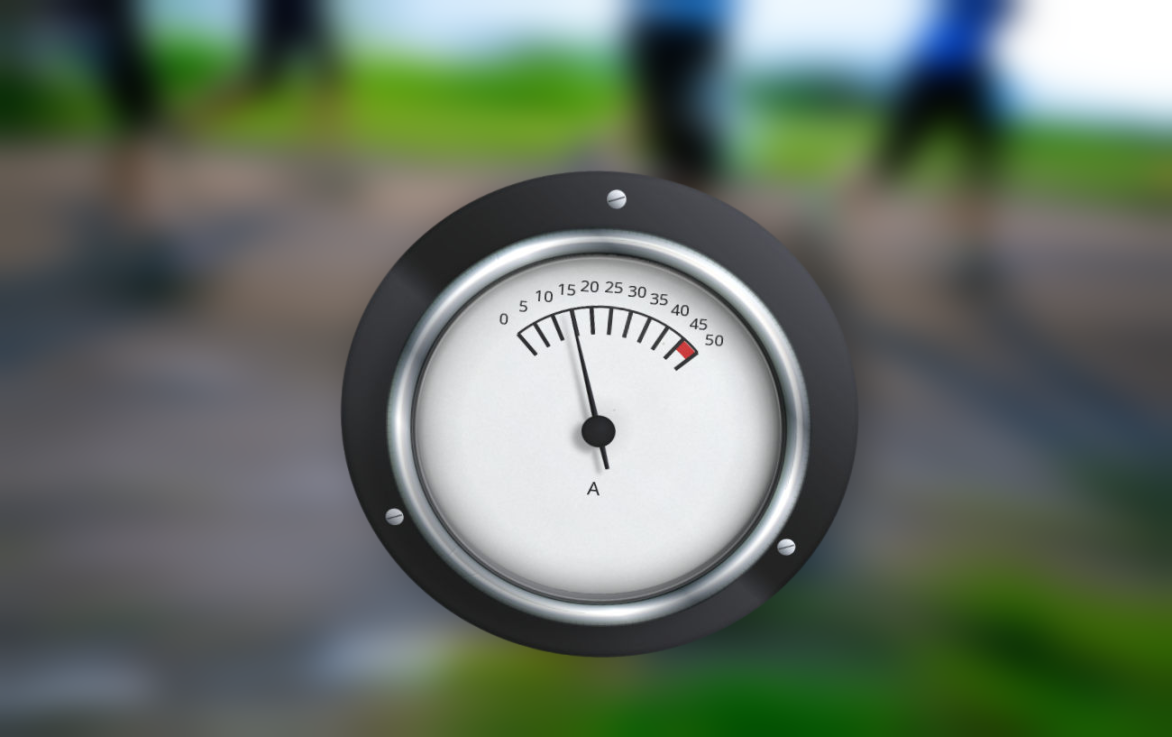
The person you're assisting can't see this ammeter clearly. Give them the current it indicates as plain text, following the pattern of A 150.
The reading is A 15
